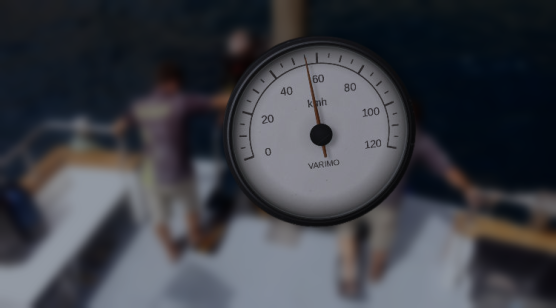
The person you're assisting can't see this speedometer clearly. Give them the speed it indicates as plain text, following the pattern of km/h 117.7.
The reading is km/h 55
